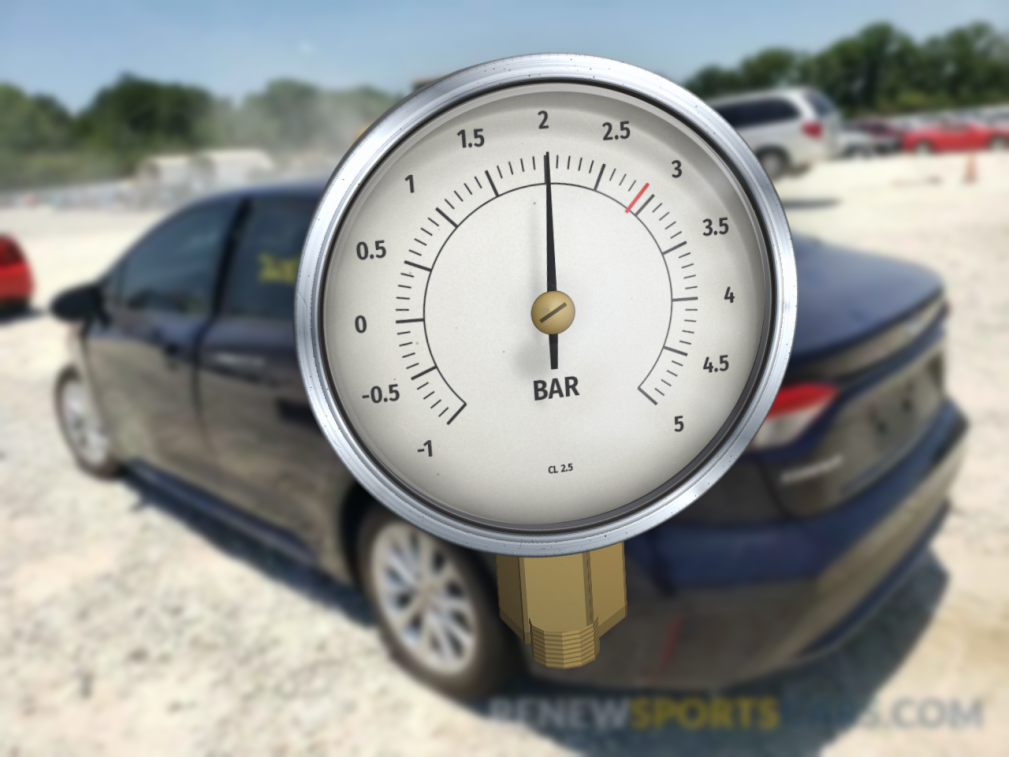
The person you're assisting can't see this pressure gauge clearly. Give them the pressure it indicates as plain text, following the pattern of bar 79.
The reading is bar 2
